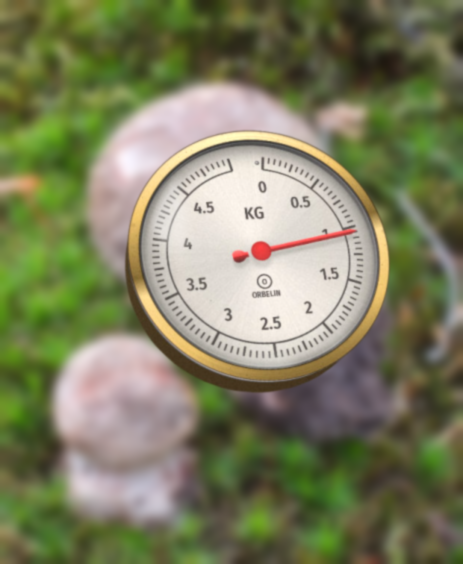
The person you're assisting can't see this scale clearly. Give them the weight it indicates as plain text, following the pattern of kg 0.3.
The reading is kg 1.05
